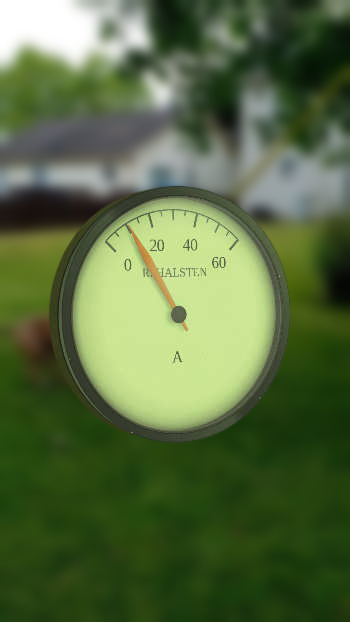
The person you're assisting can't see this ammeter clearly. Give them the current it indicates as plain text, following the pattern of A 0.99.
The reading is A 10
